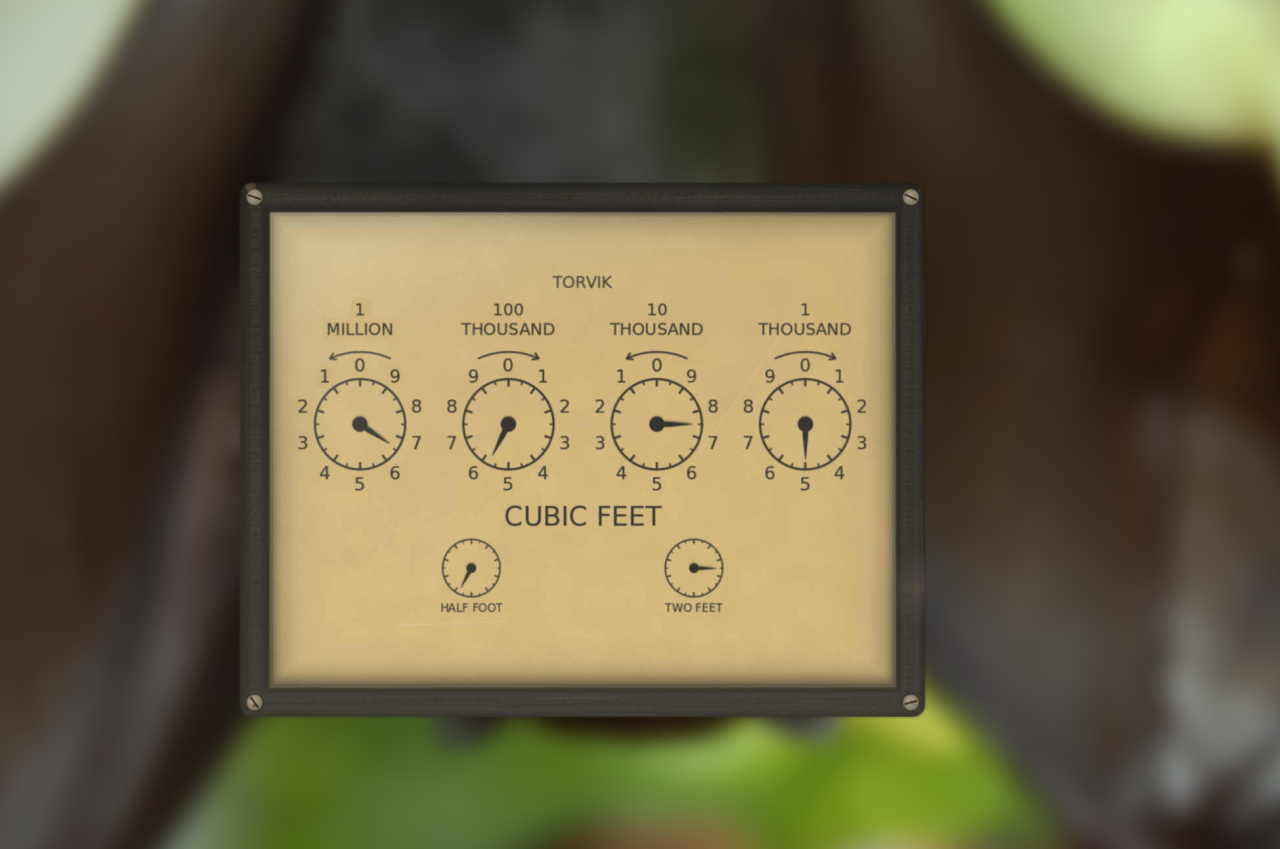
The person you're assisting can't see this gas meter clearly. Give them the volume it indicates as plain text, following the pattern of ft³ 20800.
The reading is ft³ 657500
